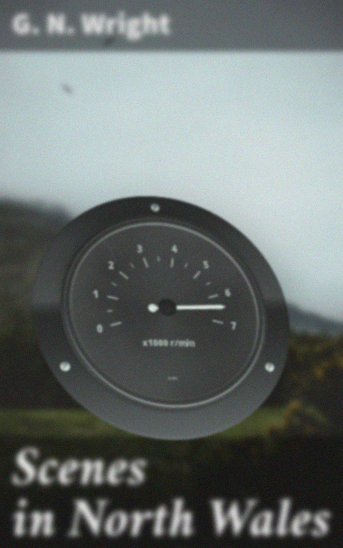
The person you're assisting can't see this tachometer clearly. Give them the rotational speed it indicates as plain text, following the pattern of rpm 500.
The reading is rpm 6500
